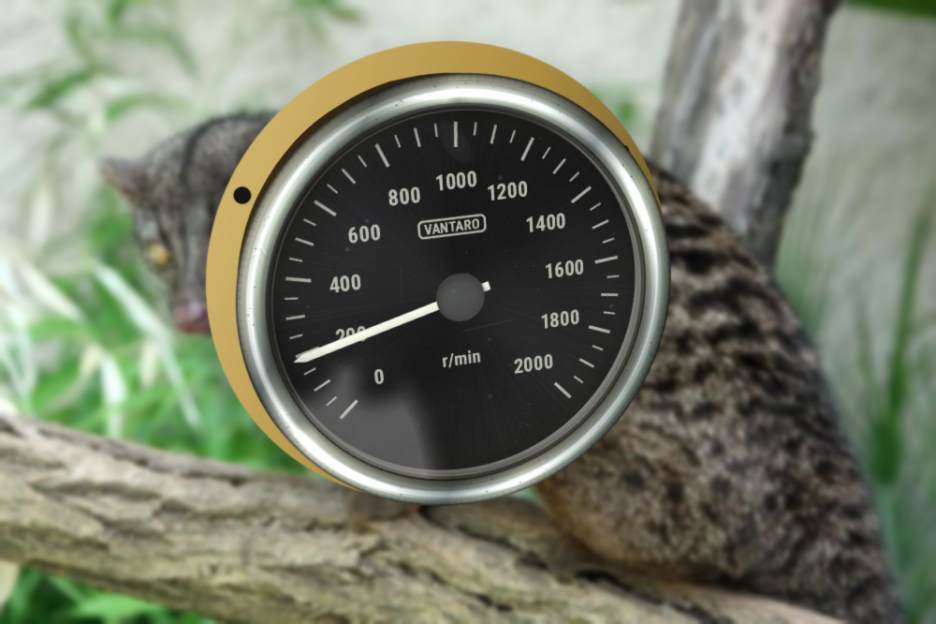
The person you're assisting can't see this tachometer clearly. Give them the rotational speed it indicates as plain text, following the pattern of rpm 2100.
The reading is rpm 200
